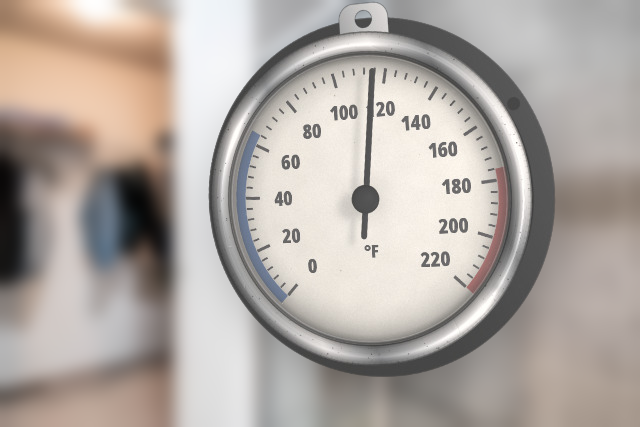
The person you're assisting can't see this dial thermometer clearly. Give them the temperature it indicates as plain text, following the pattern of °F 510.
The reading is °F 116
